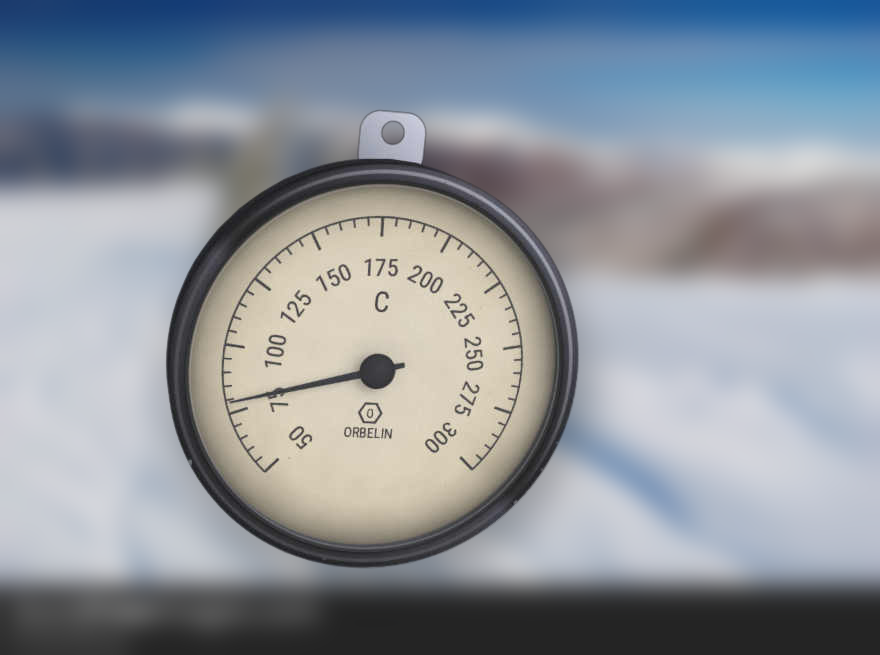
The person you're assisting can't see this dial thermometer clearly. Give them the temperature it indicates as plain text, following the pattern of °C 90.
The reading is °C 80
